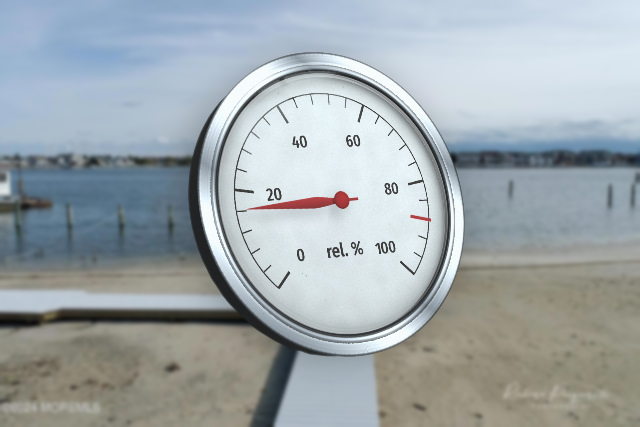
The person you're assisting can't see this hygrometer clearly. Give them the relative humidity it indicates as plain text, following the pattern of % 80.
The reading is % 16
